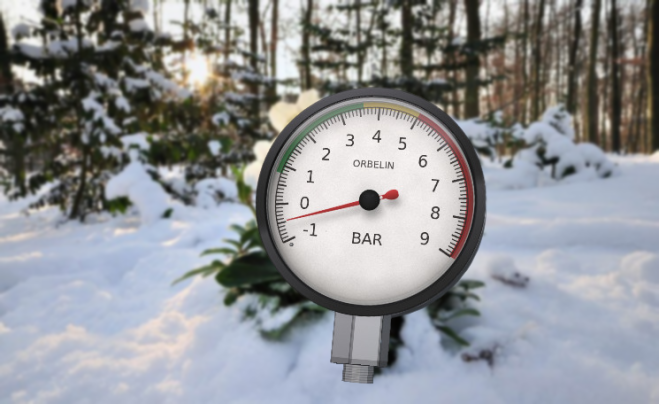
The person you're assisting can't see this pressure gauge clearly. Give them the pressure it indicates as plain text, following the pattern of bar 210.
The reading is bar -0.5
